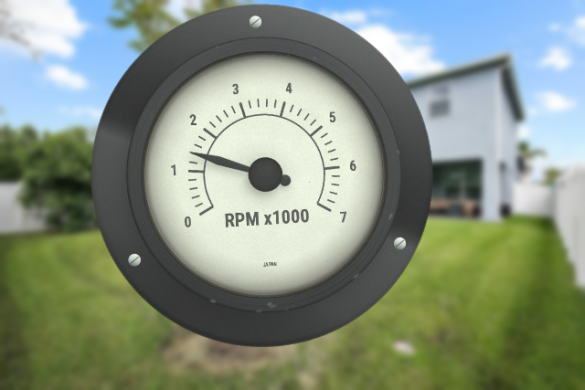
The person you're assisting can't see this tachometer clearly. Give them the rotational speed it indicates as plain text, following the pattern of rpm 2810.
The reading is rpm 1400
